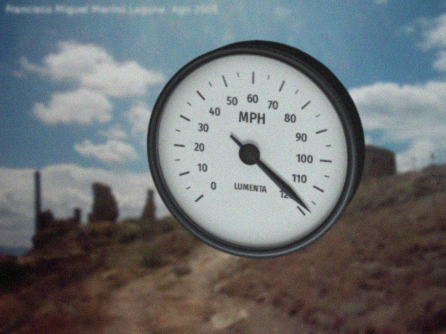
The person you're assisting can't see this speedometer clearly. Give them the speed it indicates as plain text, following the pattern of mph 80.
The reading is mph 117.5
